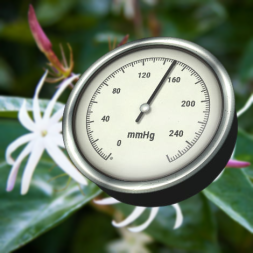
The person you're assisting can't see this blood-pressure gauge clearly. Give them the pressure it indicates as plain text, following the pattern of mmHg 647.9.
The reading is mmHg 150
